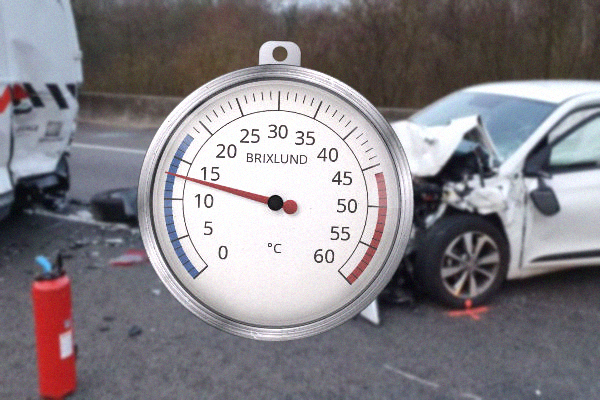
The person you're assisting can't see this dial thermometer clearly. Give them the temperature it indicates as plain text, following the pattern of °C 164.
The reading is °C 13
